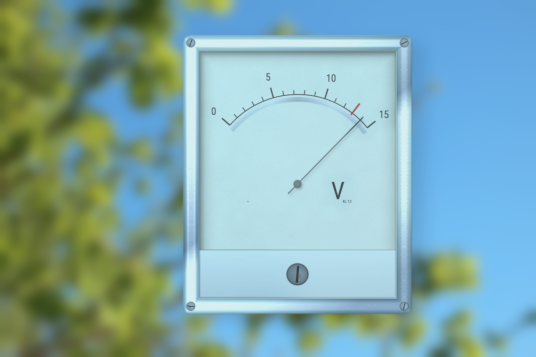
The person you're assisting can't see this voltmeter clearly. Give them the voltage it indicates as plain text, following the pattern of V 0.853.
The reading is V 14
